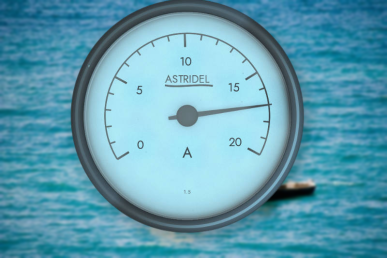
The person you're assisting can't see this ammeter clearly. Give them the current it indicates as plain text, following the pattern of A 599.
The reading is A 17
